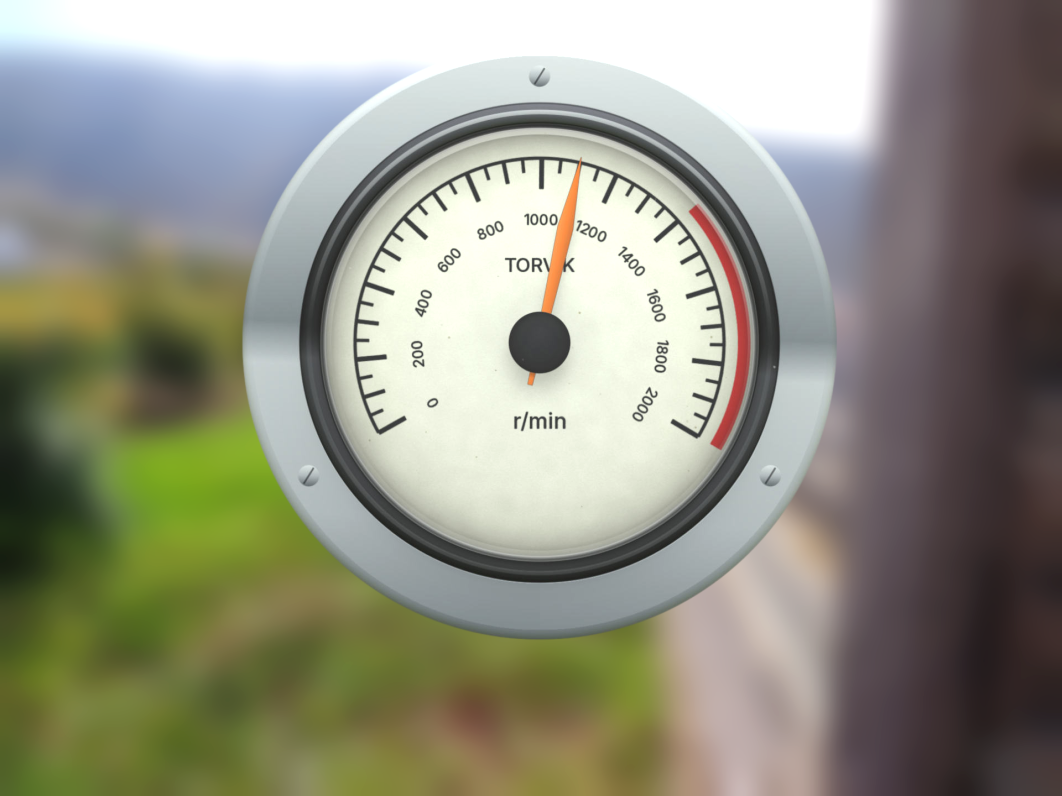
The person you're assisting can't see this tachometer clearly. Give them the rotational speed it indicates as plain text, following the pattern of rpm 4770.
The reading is rpm 1100
